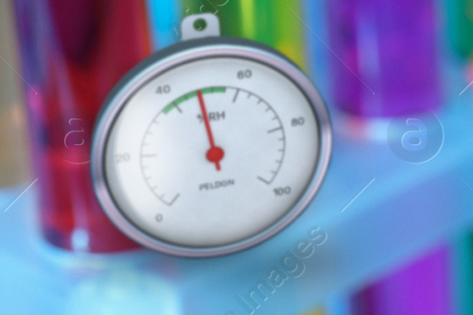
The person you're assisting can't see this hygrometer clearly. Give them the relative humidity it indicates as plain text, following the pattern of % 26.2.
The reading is % 48
